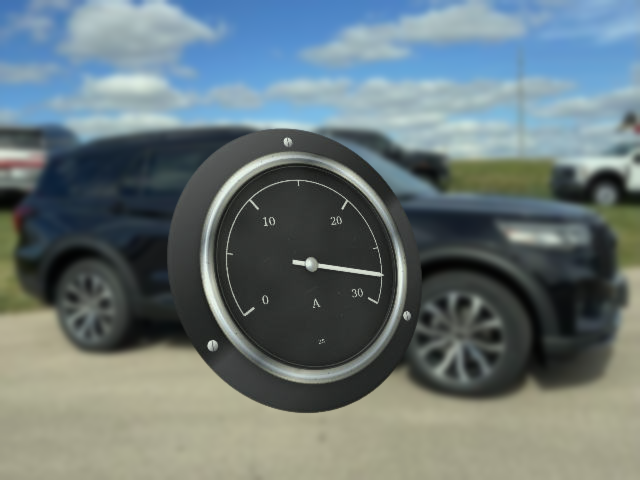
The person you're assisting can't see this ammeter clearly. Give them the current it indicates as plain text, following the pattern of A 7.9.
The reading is A 27.5
